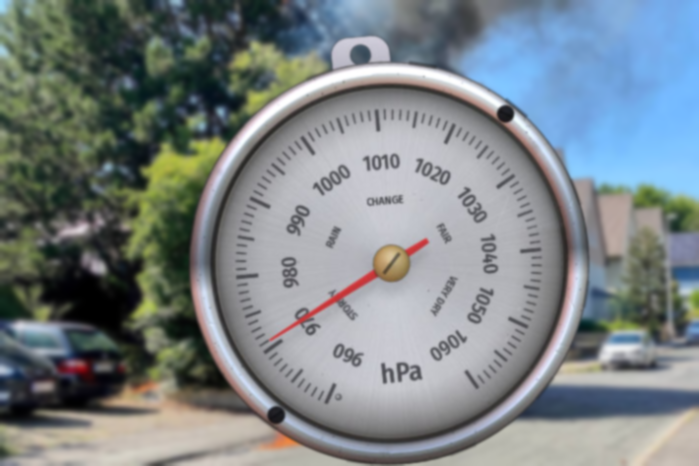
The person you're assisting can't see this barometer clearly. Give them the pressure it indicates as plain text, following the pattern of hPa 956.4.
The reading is hPa 971
